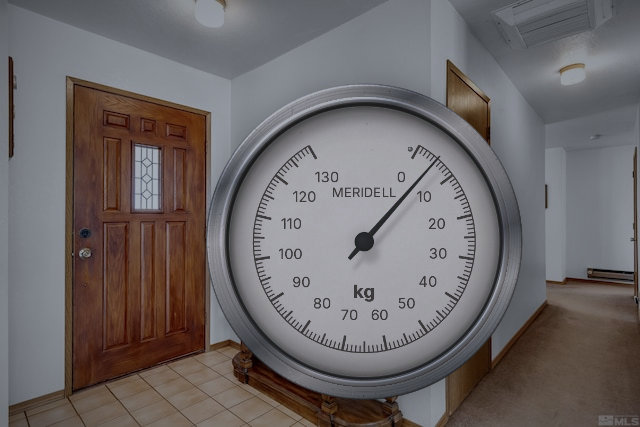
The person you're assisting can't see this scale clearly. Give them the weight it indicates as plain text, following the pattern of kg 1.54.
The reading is kg 5
